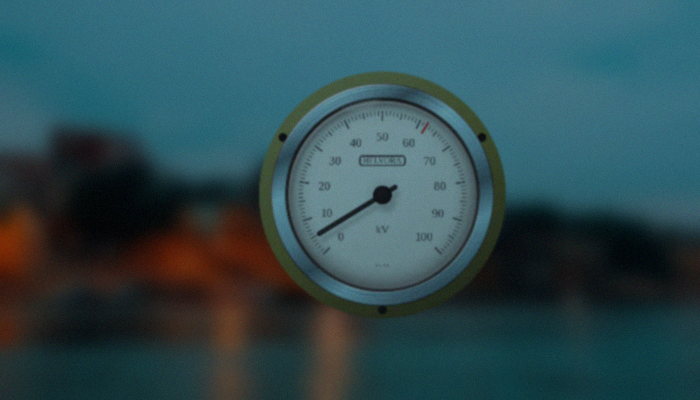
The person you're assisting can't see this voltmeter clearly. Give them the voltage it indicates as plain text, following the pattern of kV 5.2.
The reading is kV 5
